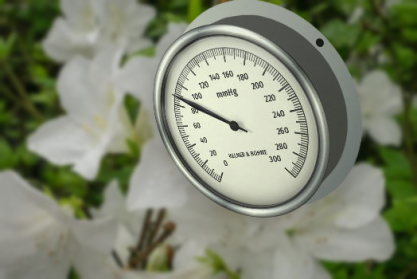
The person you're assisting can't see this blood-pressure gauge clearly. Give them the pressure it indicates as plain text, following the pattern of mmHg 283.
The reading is mmHg 90
